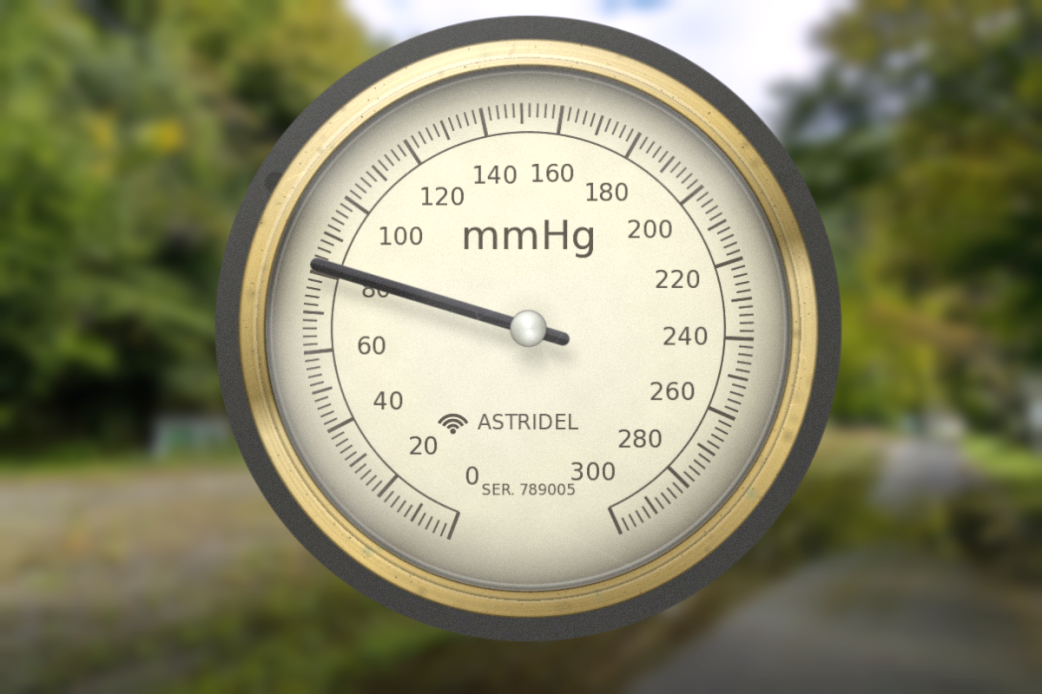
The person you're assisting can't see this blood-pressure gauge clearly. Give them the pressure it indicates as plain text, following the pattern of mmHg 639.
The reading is mmHg 82
